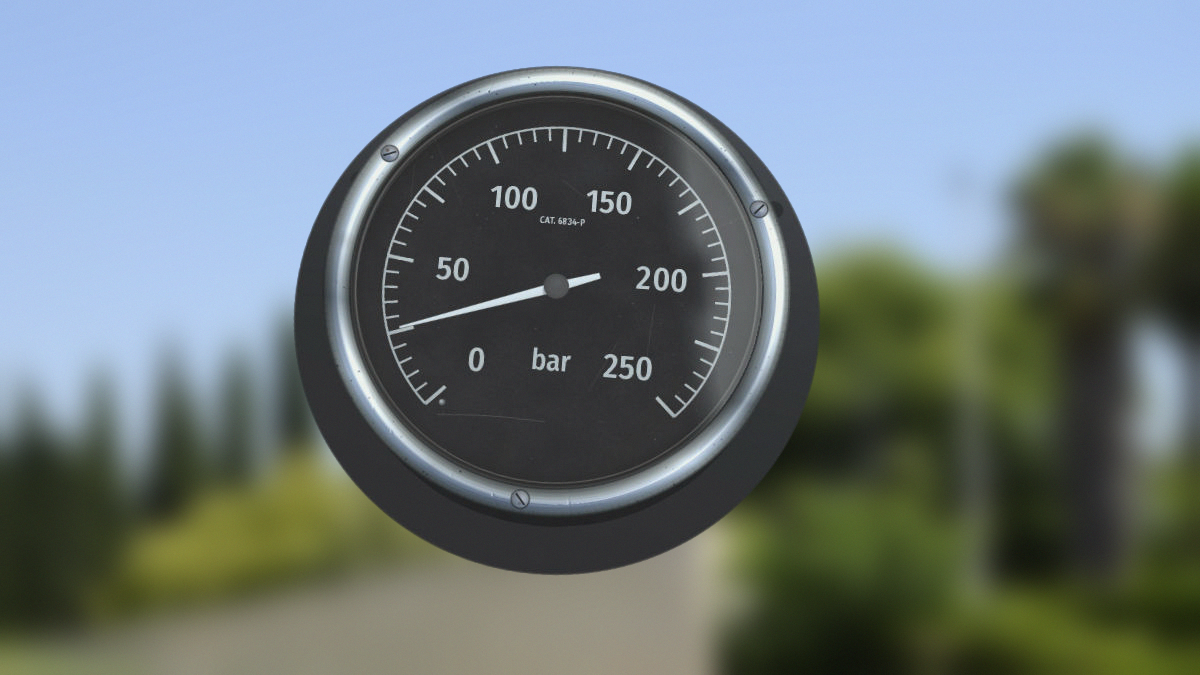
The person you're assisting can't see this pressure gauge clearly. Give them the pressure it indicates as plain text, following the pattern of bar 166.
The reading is bar 25
